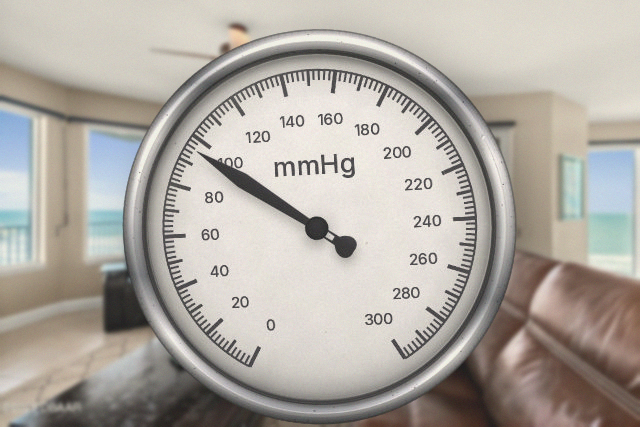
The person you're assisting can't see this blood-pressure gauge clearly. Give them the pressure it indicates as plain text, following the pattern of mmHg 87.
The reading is mmHg 96
